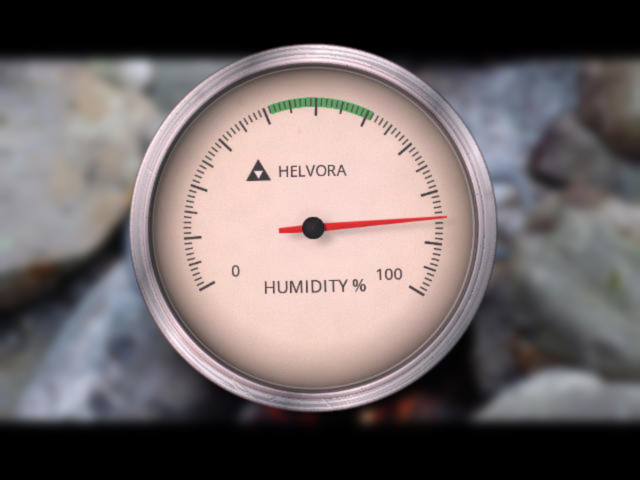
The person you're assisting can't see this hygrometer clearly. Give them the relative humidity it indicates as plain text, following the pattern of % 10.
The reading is % 85
